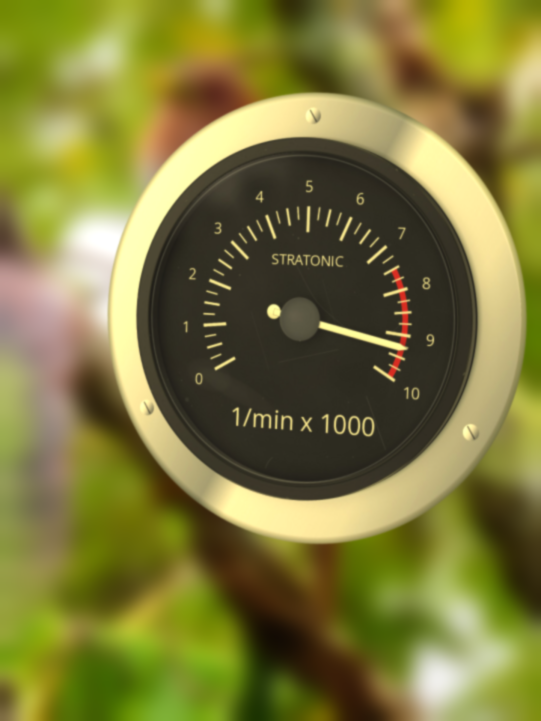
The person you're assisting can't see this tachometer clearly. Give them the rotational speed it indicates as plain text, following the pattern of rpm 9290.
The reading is rpm 9250
